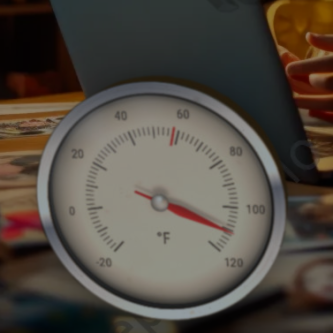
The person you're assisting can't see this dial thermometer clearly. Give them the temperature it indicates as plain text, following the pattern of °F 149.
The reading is °F 110
